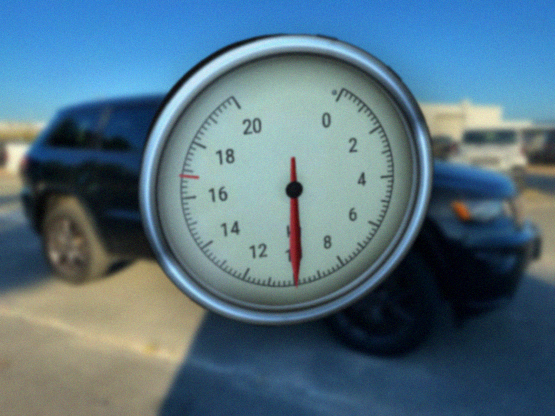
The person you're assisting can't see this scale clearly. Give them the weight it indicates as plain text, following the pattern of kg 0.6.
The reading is kg 10
